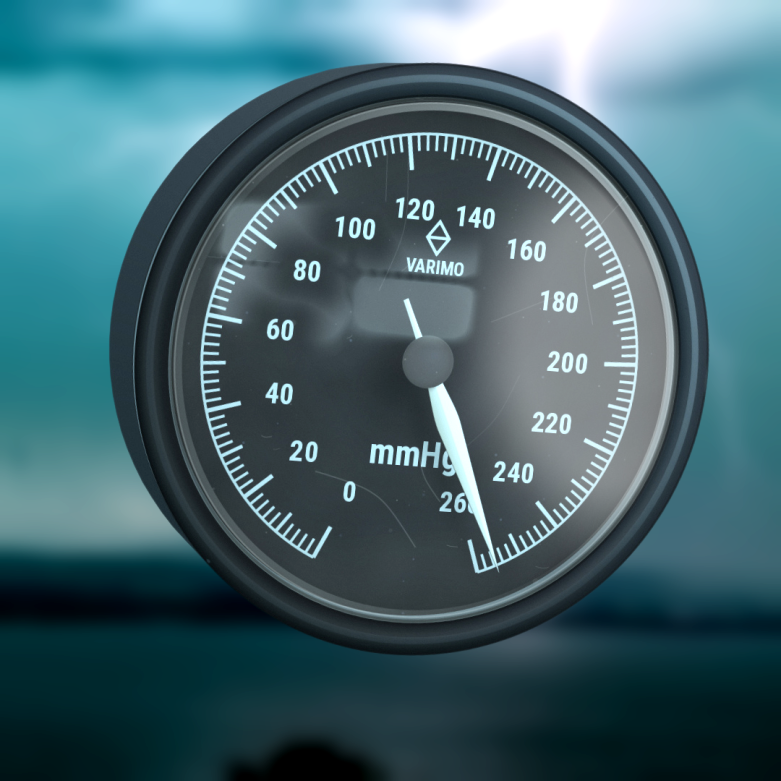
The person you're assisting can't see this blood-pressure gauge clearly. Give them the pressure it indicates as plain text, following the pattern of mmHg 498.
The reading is mmHg 256
